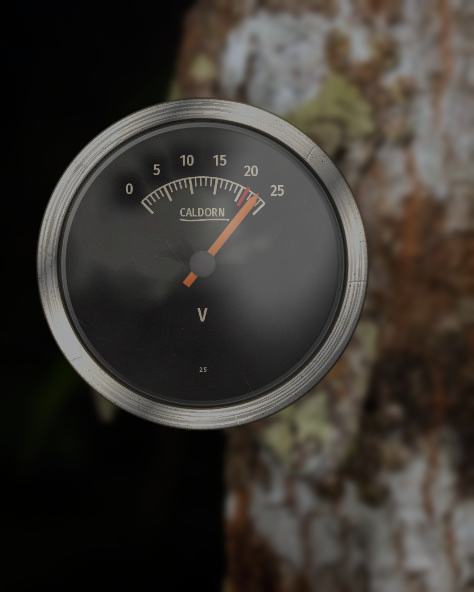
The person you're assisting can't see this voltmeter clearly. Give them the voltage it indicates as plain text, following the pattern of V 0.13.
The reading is V 23
